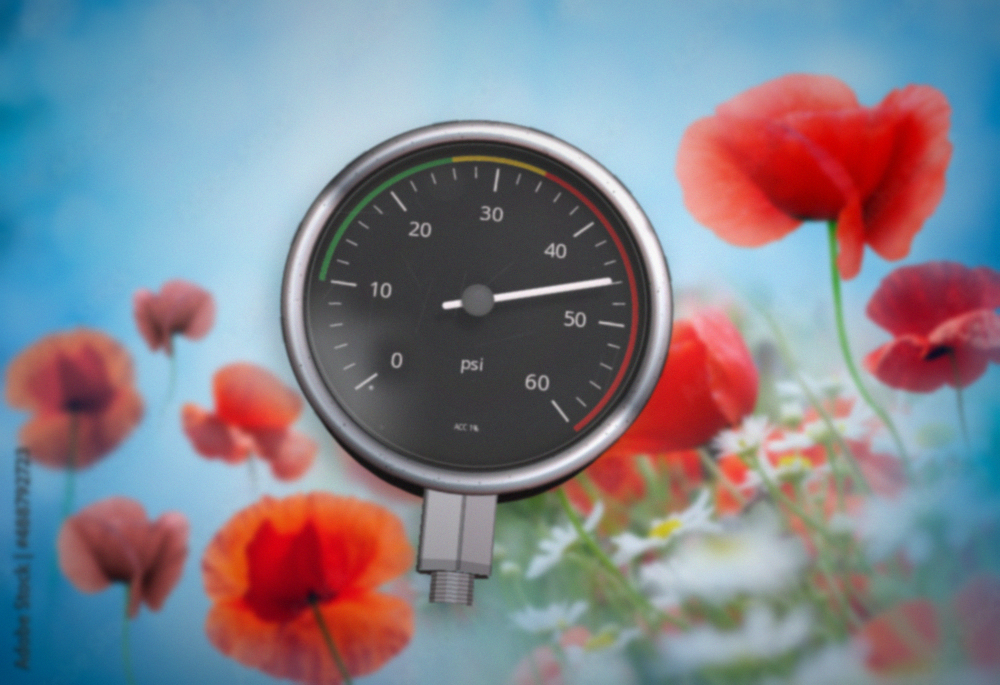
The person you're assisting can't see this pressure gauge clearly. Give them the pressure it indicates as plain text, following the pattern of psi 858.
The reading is psi 46
